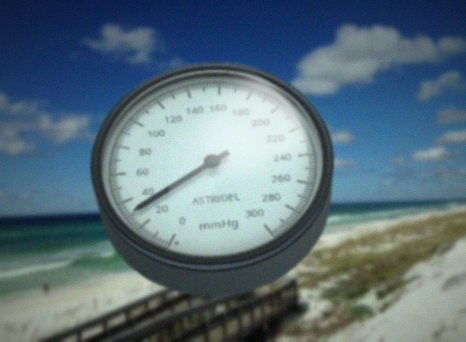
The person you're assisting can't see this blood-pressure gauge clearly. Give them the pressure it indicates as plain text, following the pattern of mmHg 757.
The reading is mmHg 30
